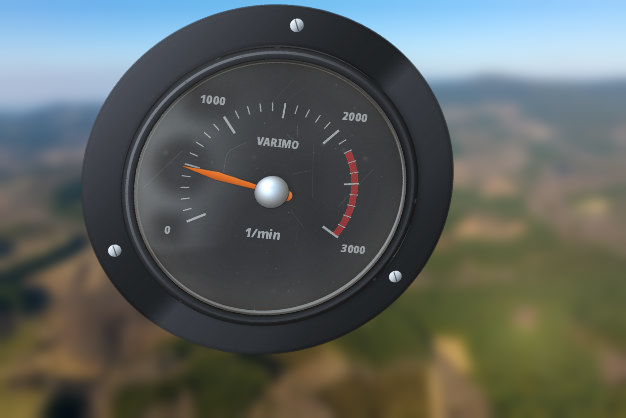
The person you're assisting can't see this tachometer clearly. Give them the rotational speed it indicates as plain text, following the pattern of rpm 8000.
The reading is rpm 500
